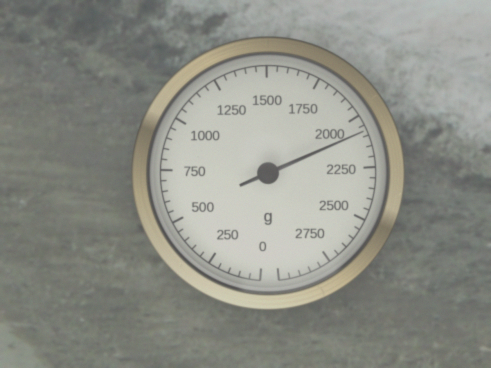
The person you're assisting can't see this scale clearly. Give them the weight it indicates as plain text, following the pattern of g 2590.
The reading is g 2075
